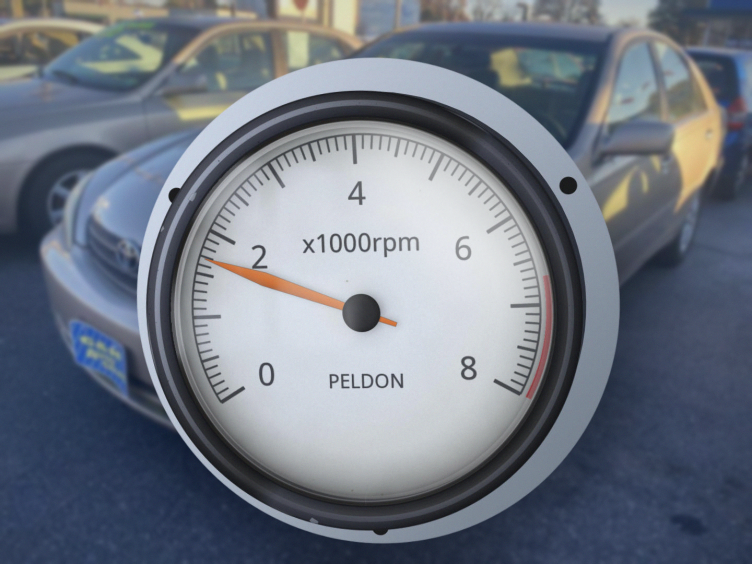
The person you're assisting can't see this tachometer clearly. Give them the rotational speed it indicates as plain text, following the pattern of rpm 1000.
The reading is rpm 1700
